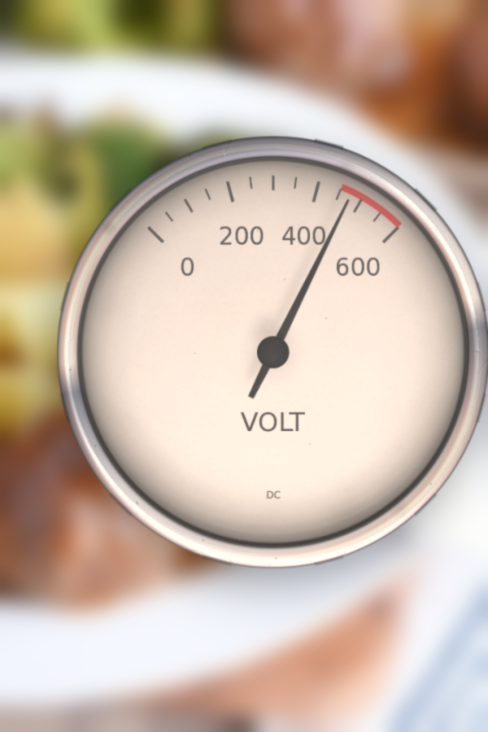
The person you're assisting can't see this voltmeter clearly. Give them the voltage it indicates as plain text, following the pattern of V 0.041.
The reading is V 475
